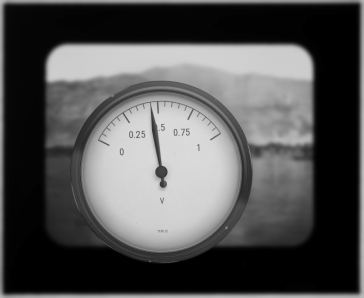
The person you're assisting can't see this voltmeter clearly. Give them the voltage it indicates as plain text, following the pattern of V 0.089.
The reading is V 0.45
